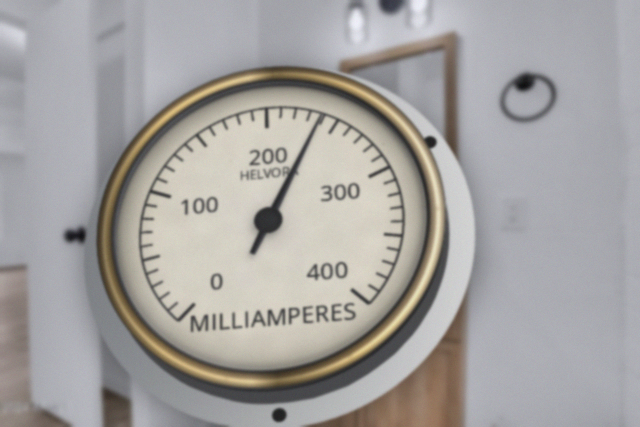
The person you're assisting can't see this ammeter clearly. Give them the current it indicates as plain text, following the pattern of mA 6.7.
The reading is mA 240
